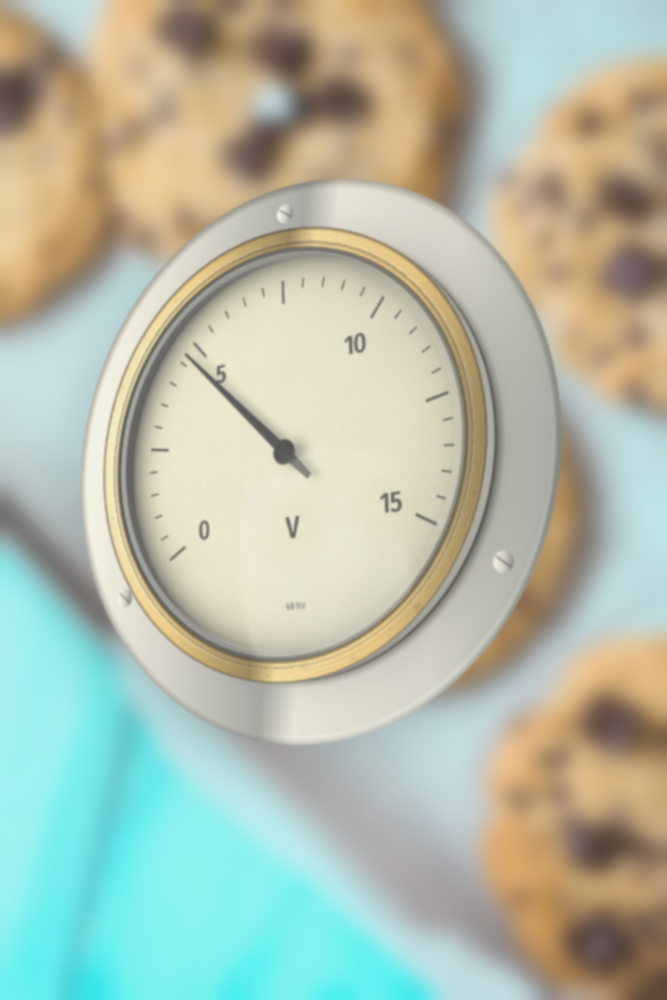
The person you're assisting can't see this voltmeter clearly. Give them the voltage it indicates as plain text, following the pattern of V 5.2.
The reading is V 4.75
